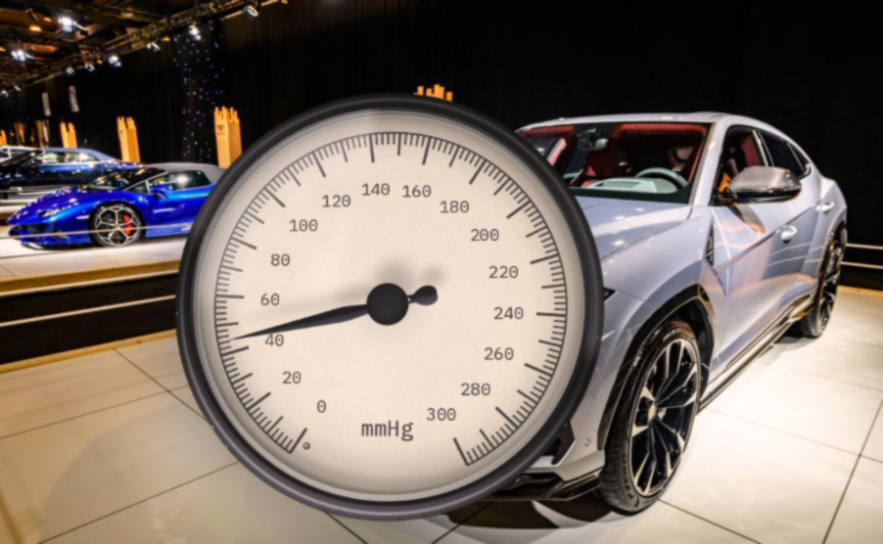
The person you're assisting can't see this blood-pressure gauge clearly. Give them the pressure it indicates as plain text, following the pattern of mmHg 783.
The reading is mmHg 44
